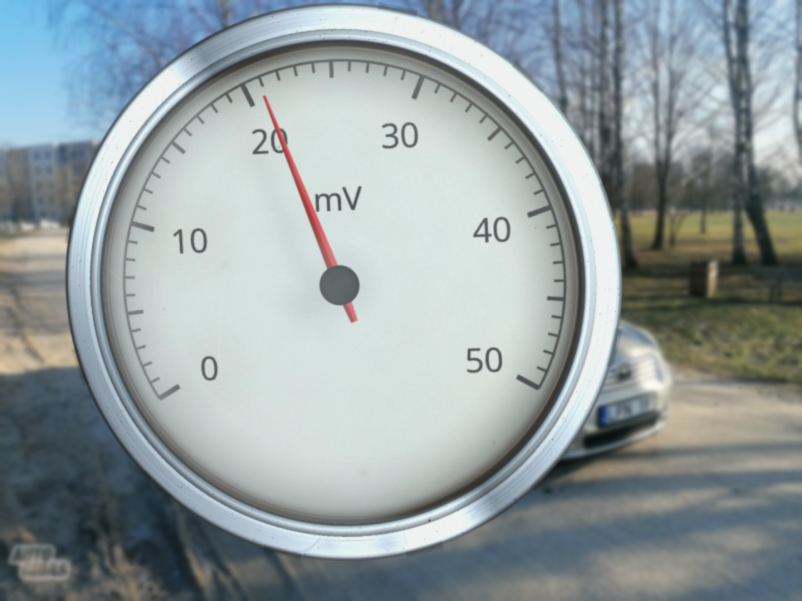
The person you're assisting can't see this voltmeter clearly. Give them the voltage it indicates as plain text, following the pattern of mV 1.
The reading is mV 21
